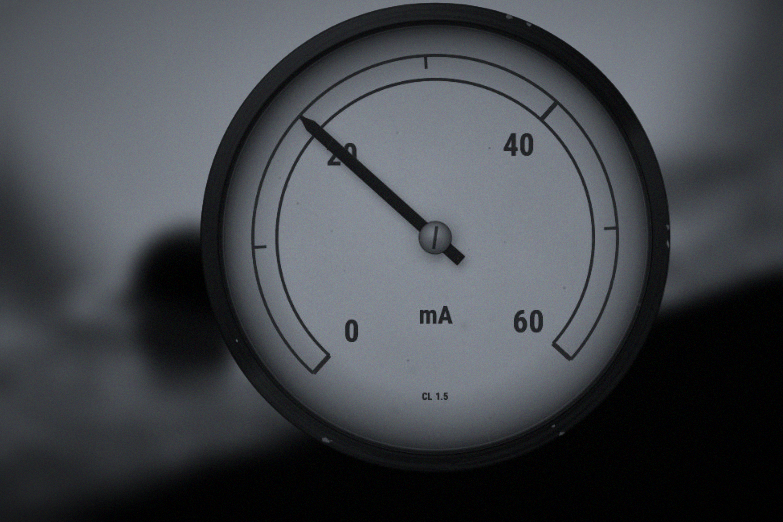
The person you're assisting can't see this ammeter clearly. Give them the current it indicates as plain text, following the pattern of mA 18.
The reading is mA 20
